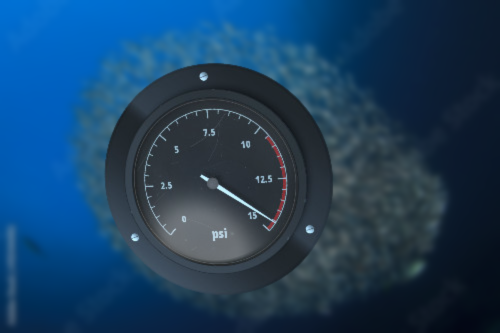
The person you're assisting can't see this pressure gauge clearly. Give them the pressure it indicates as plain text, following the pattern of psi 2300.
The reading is psi 14.5
